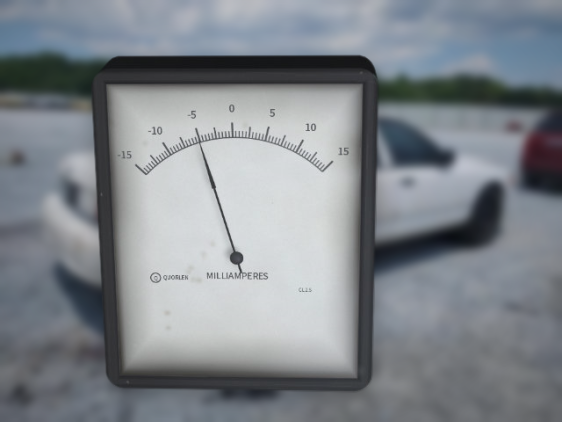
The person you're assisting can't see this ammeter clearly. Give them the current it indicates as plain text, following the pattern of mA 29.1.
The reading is mA -5
